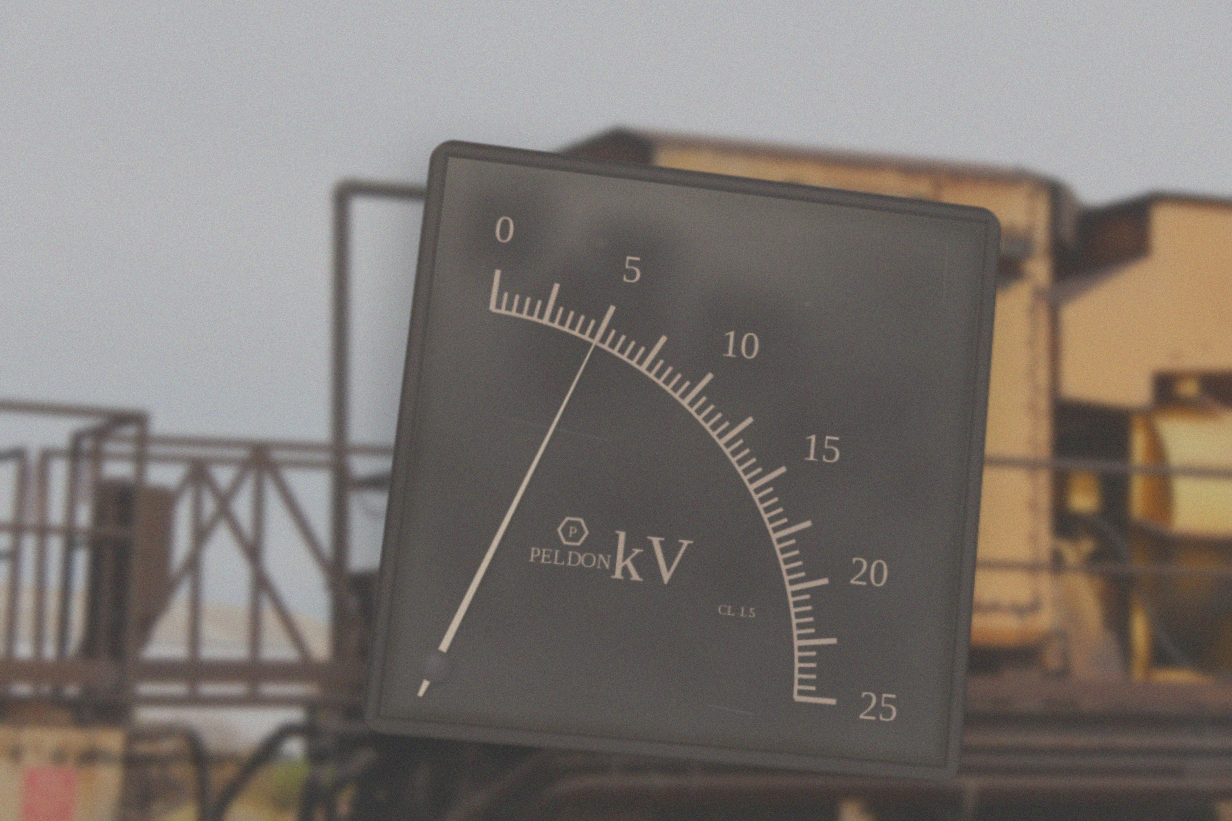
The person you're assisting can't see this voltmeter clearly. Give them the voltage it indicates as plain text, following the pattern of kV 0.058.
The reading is kV 5
